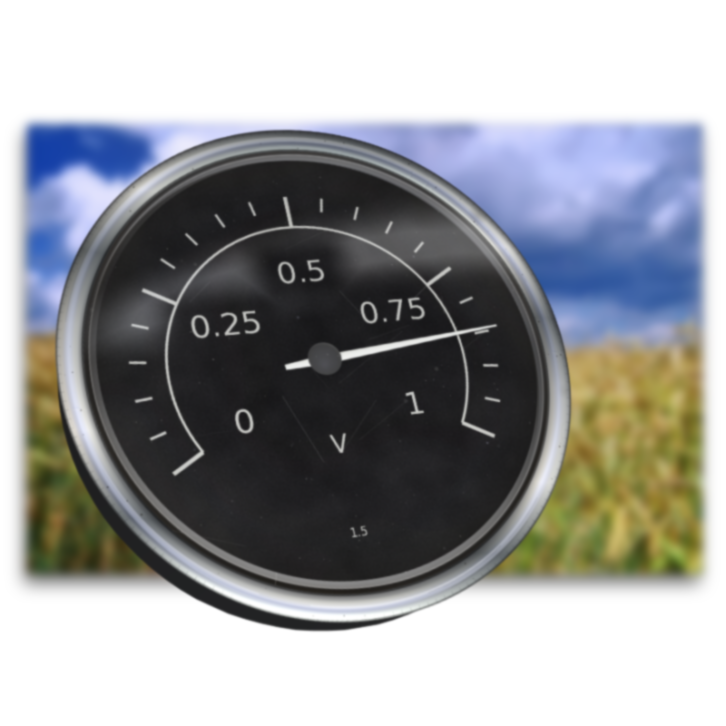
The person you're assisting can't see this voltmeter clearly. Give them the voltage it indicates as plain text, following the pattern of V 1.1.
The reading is V 0.85
